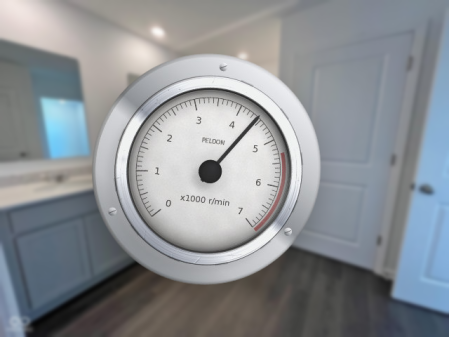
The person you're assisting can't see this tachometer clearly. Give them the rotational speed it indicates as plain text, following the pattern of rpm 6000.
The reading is rpm 4400
